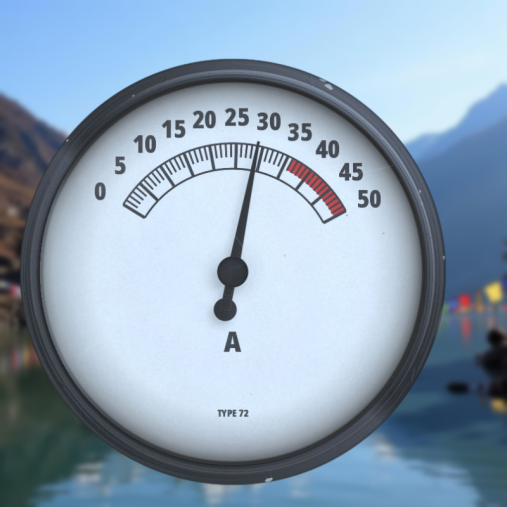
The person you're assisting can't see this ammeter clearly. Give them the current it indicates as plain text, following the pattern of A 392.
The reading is A 29
